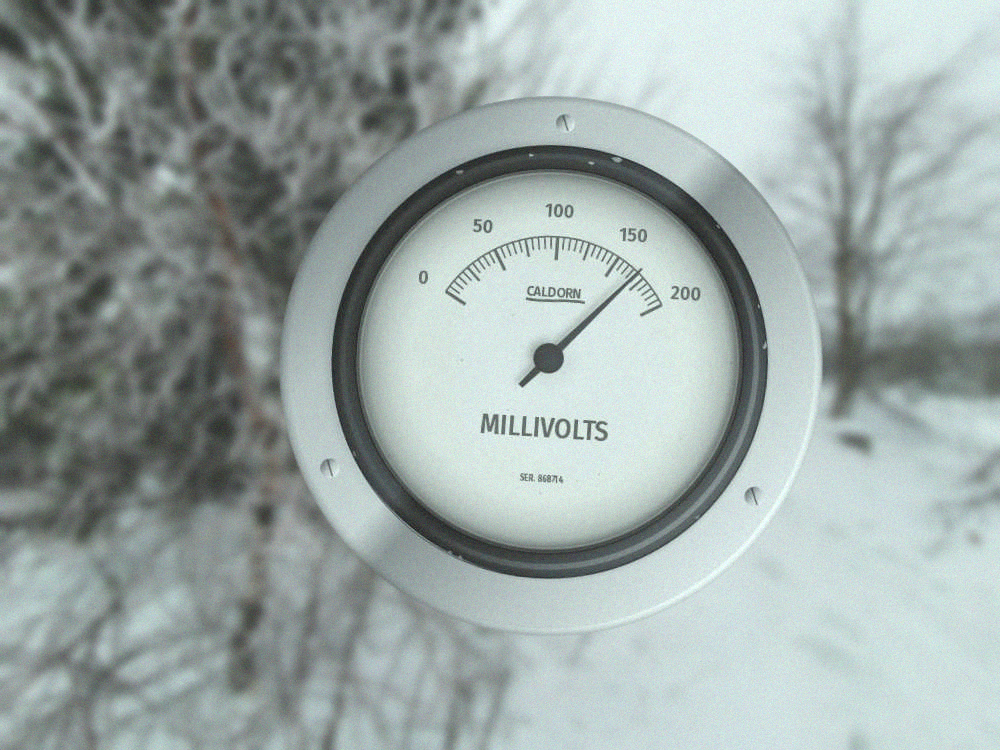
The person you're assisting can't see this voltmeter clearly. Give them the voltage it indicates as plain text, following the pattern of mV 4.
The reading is mV 170
